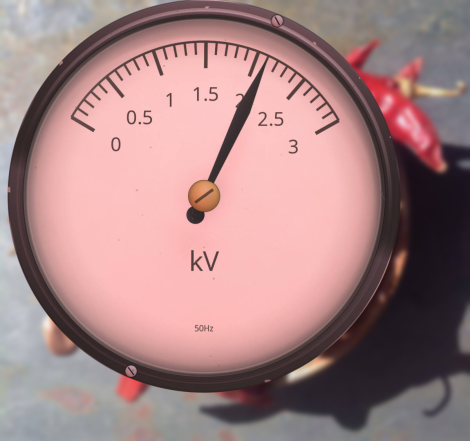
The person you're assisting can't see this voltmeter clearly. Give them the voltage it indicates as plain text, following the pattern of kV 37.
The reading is kV 2.1
